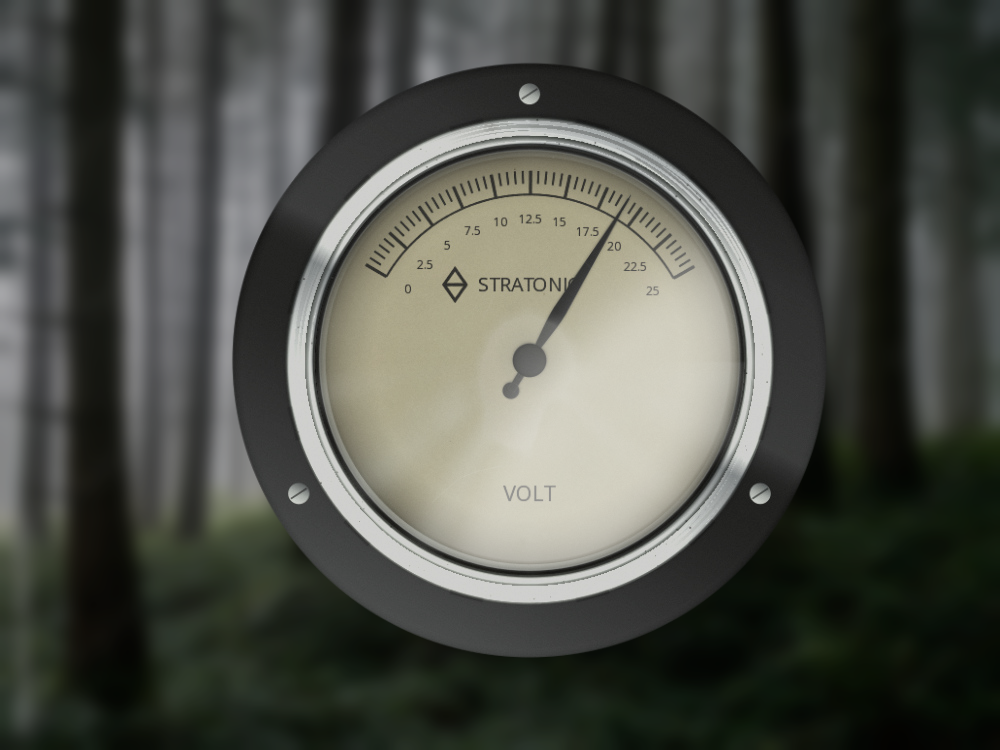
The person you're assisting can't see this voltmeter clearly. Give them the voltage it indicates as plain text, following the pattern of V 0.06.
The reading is V 19
